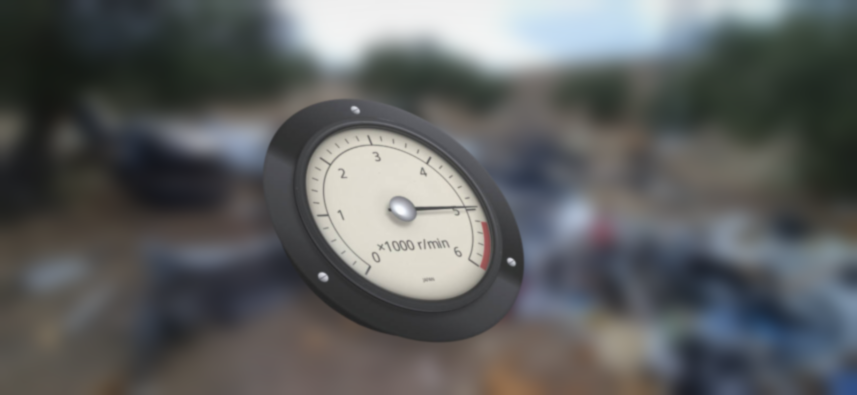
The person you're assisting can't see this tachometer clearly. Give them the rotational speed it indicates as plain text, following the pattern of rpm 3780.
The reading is rpm 5000
